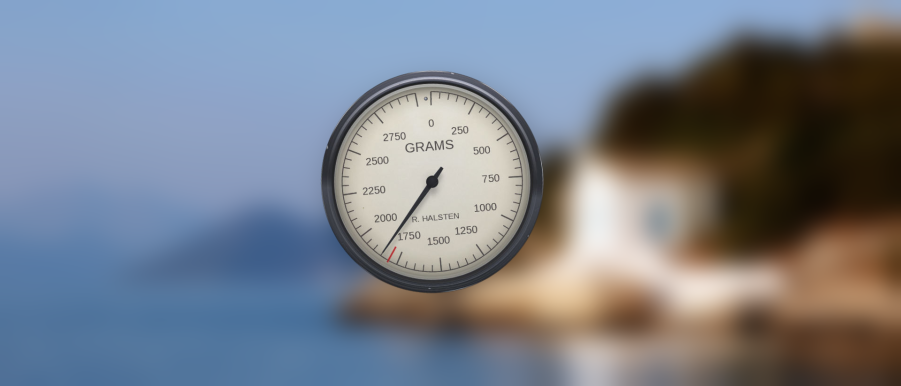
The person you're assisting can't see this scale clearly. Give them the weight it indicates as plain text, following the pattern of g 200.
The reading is g 1850
